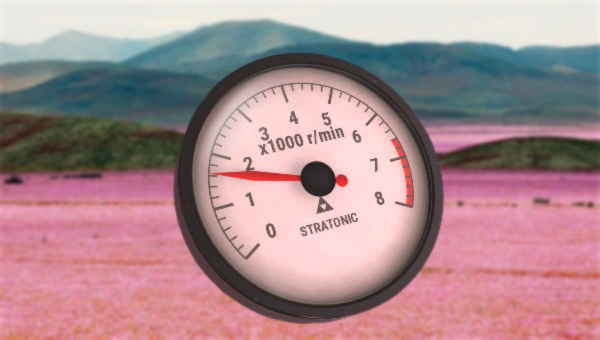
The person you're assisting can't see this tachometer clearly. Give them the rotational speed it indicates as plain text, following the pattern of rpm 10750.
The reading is rpm 1600
